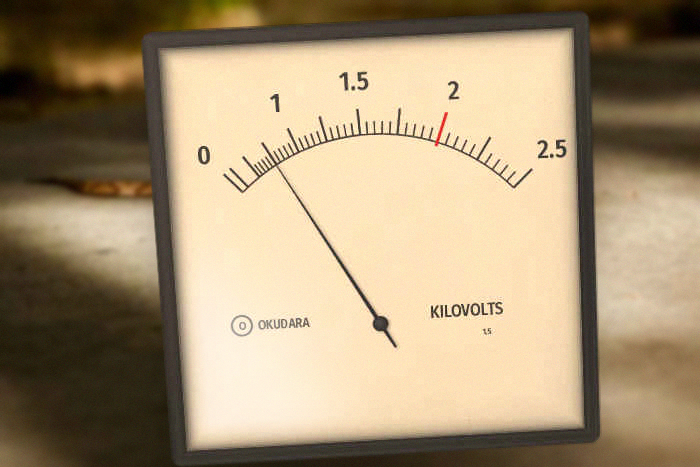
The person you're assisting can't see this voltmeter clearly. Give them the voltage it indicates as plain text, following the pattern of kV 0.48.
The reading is kV 0.75
